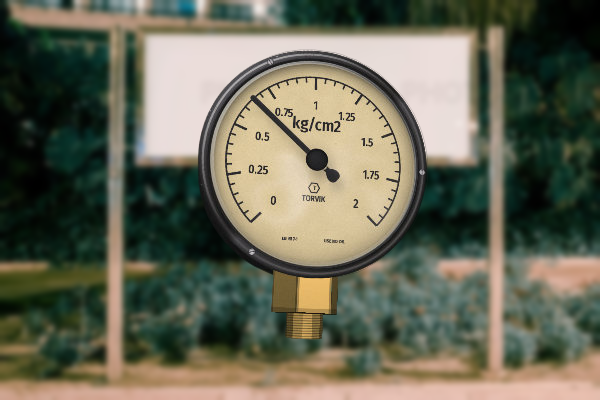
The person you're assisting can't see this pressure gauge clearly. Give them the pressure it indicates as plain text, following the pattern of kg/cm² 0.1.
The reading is kg/cm² 0.65
